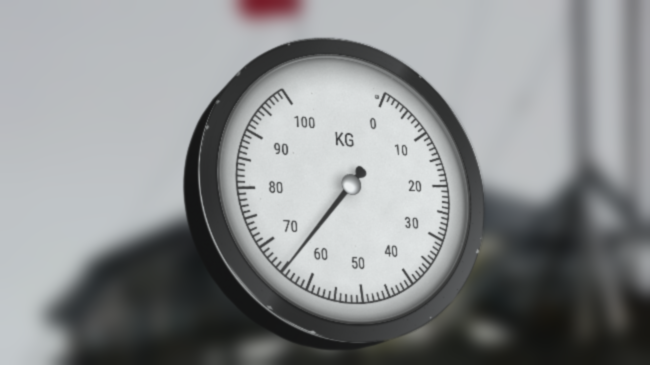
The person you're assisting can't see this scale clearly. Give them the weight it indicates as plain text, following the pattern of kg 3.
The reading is kg 65
